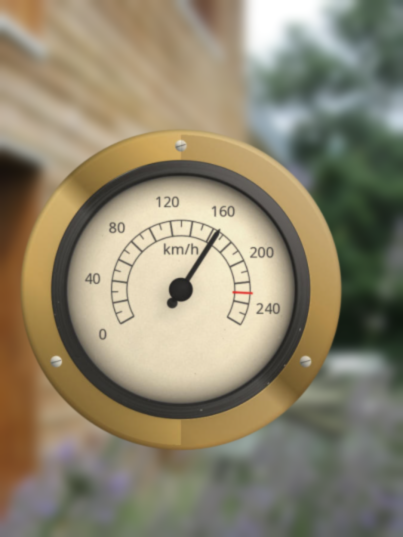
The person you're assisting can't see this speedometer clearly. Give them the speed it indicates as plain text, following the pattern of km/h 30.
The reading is km/h 165
